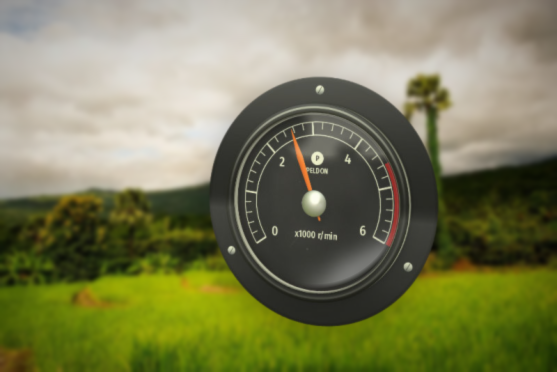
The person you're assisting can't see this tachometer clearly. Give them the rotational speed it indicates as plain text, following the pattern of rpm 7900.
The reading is rpm 2600
